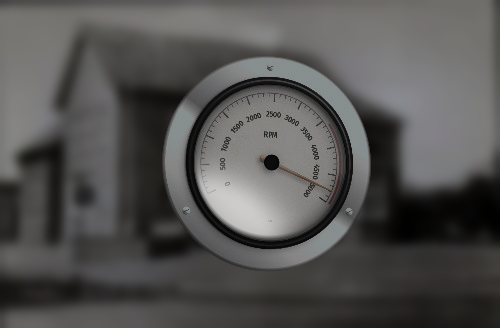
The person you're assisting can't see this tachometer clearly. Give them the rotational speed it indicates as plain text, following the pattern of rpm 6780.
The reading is rpm 4800
